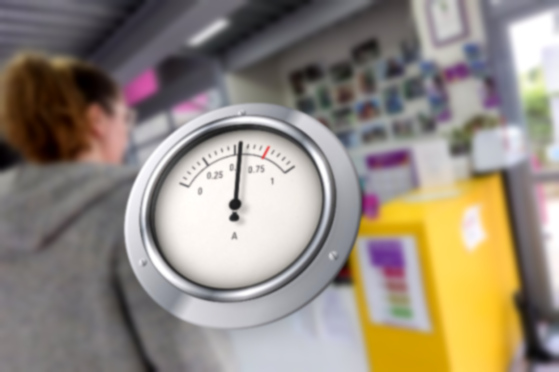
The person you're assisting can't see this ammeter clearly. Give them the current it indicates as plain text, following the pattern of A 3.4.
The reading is A 0.55
